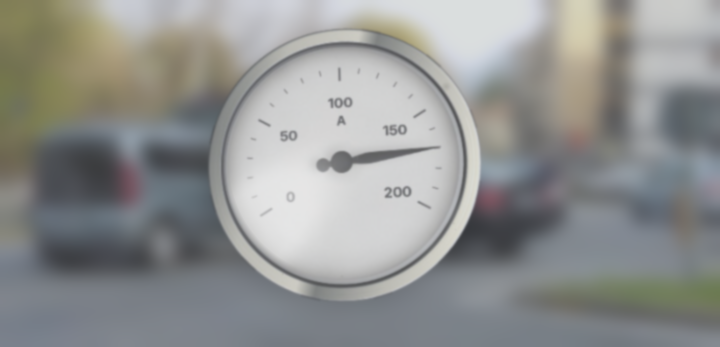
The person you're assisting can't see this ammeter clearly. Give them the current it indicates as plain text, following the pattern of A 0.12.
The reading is A 170
